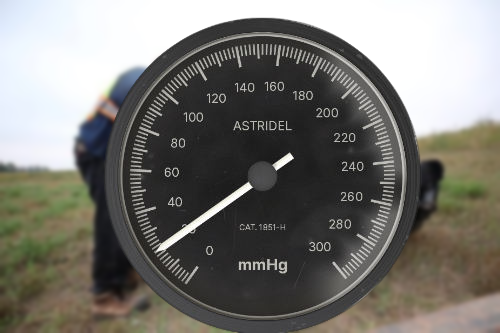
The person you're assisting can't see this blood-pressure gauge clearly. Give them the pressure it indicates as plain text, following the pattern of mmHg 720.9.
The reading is mmHg 20
